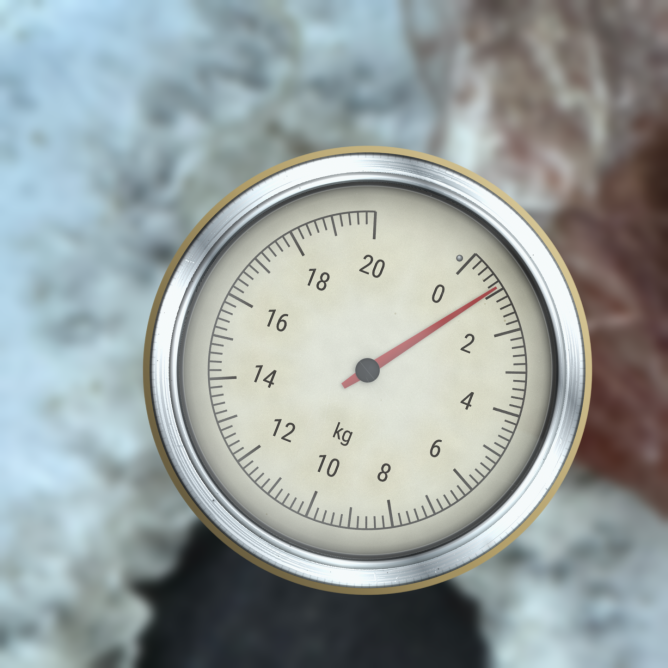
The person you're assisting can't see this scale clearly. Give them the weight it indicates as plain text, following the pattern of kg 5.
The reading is kg 0.9
